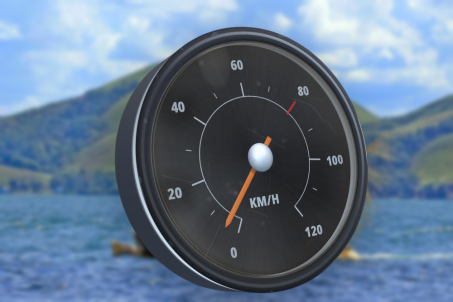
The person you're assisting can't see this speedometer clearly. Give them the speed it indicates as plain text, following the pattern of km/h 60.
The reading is km/h 5
